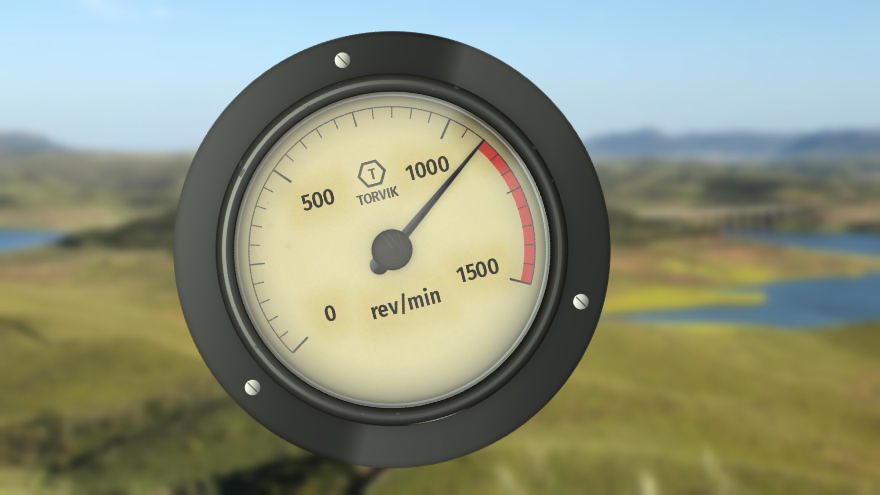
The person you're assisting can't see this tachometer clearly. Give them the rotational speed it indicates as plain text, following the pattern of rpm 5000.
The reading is rpm 1100
